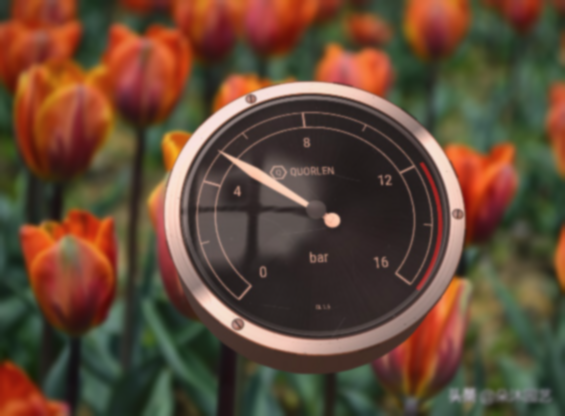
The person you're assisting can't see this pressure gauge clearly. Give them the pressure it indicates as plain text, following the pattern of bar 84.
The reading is bar 5
